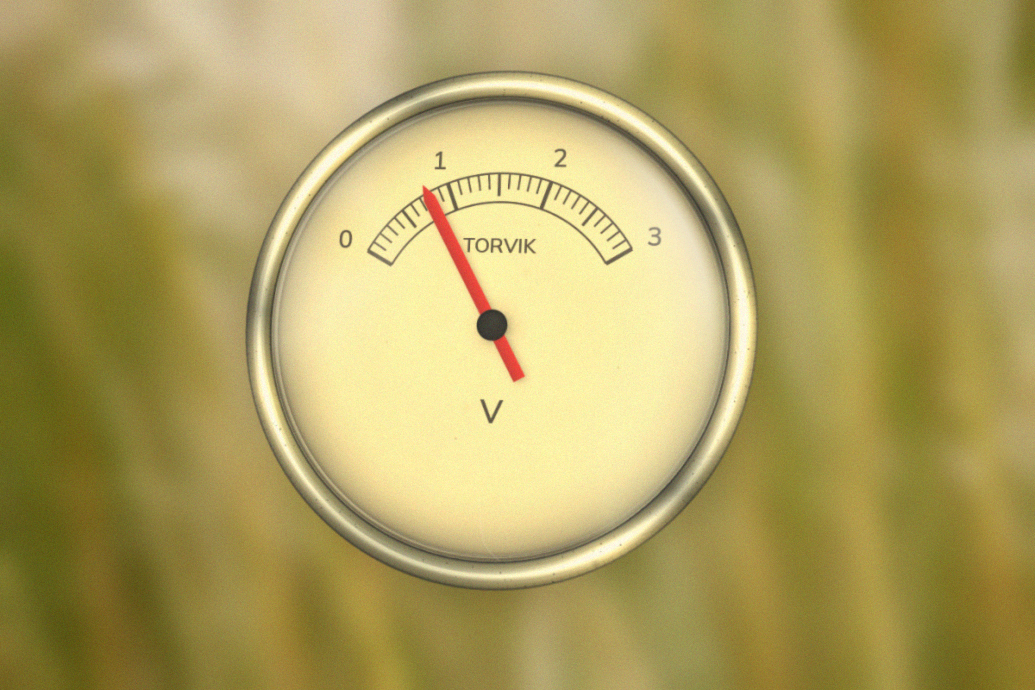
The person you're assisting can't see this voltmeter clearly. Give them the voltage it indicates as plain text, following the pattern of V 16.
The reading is V 0.8
